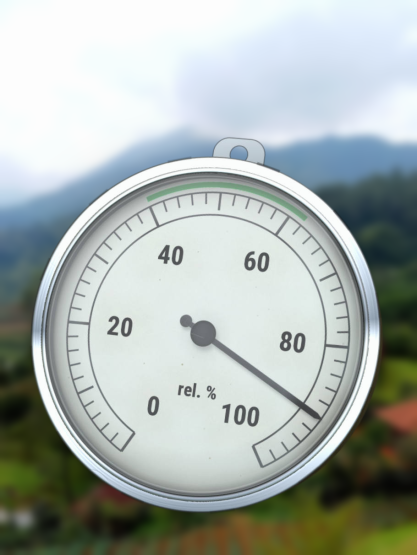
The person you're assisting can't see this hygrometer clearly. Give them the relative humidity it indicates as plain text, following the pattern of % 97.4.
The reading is % 90
